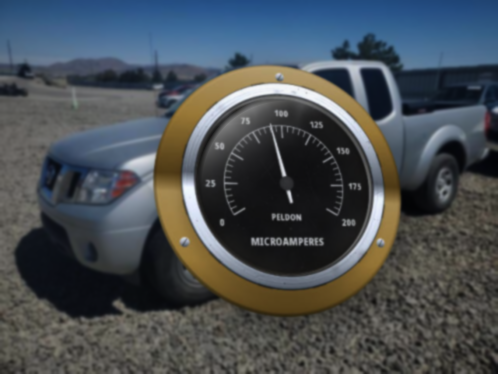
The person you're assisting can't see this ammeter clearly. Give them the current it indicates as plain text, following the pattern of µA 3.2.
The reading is µA 90
